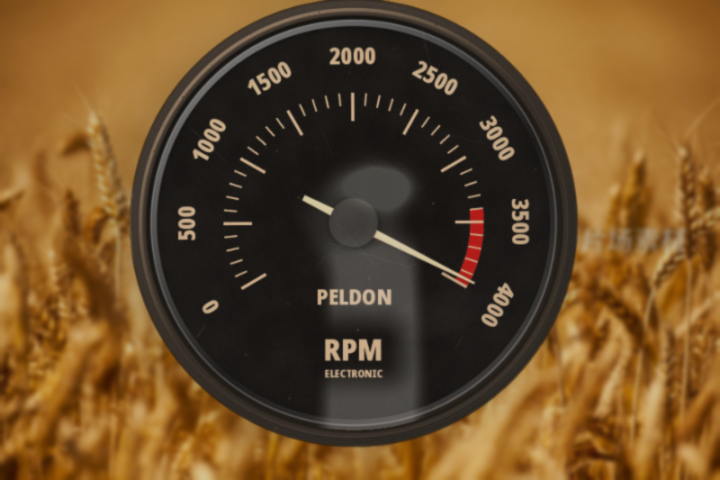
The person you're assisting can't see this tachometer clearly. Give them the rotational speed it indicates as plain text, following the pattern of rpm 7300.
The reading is rpm 3950
